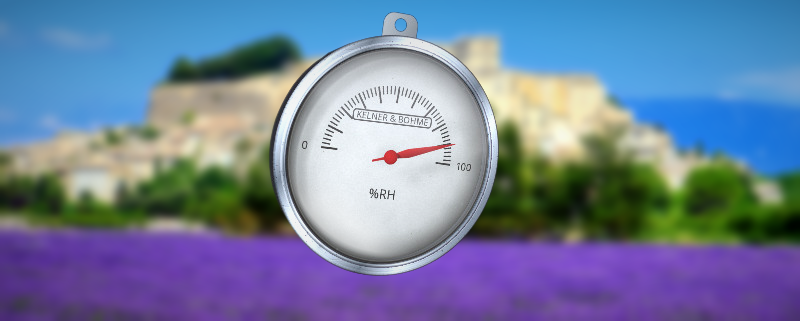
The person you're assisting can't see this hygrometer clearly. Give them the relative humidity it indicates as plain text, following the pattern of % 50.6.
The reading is % 90
